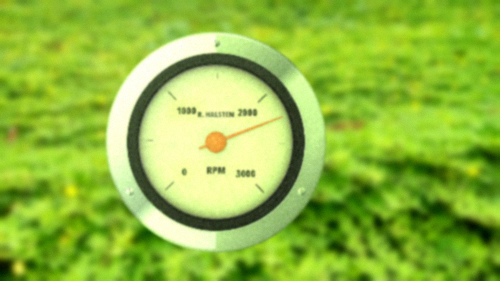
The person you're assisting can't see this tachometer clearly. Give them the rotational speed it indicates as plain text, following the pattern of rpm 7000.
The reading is rpm 2250
